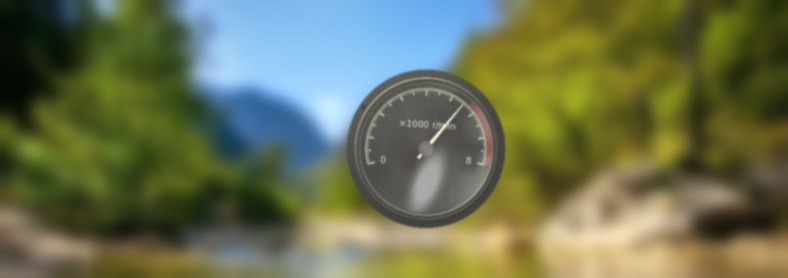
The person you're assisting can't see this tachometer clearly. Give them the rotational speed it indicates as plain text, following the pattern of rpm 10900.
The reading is rpm 5500
